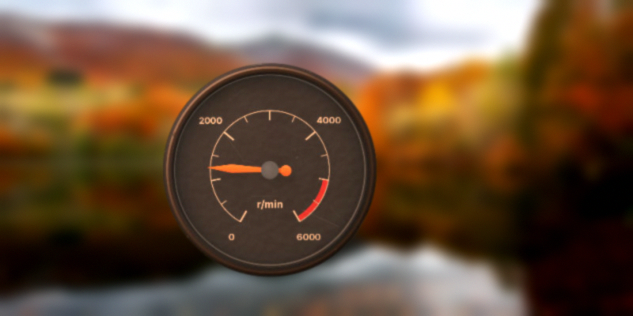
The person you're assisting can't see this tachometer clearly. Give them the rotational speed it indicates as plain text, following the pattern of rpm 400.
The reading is rpm 1250
